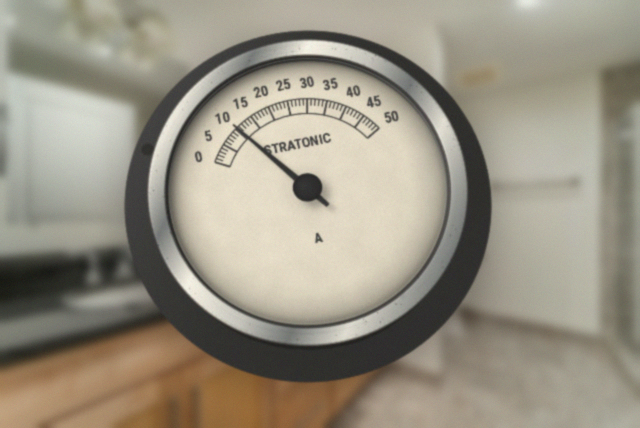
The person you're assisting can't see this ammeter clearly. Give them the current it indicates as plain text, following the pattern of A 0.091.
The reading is A 10
